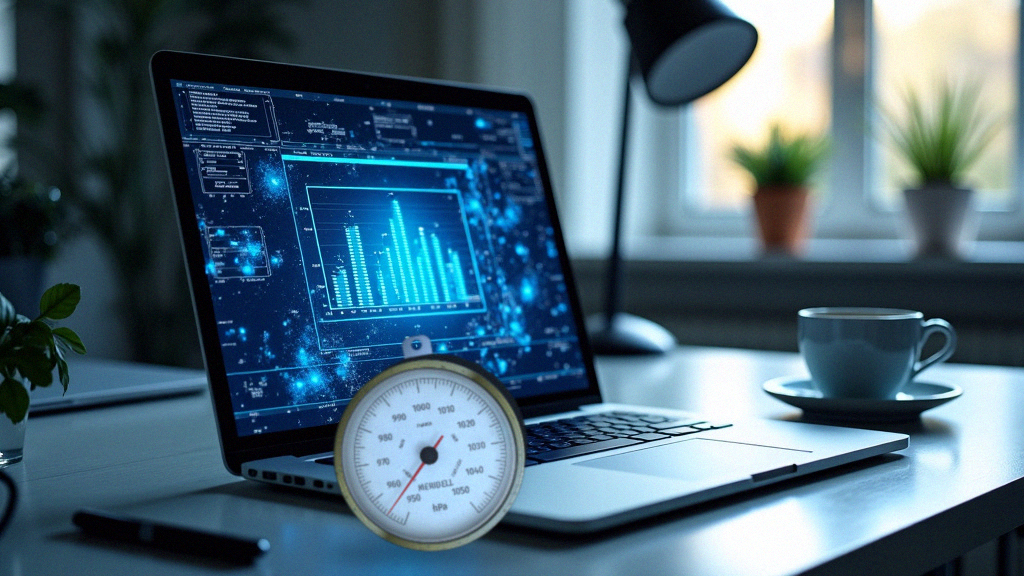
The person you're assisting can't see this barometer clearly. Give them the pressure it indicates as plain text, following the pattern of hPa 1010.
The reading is hPa 955
